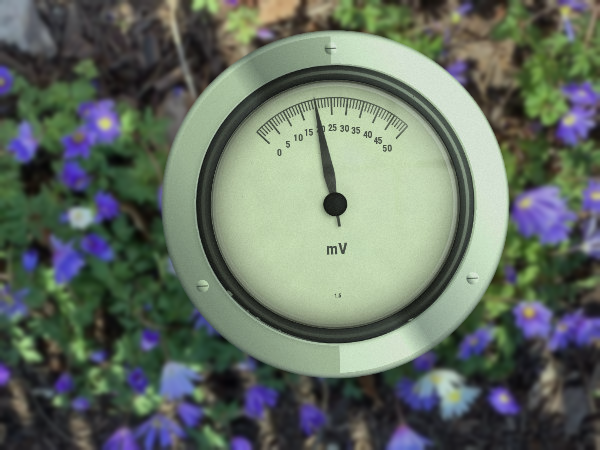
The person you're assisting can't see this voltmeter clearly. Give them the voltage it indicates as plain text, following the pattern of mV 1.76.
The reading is mV 20
